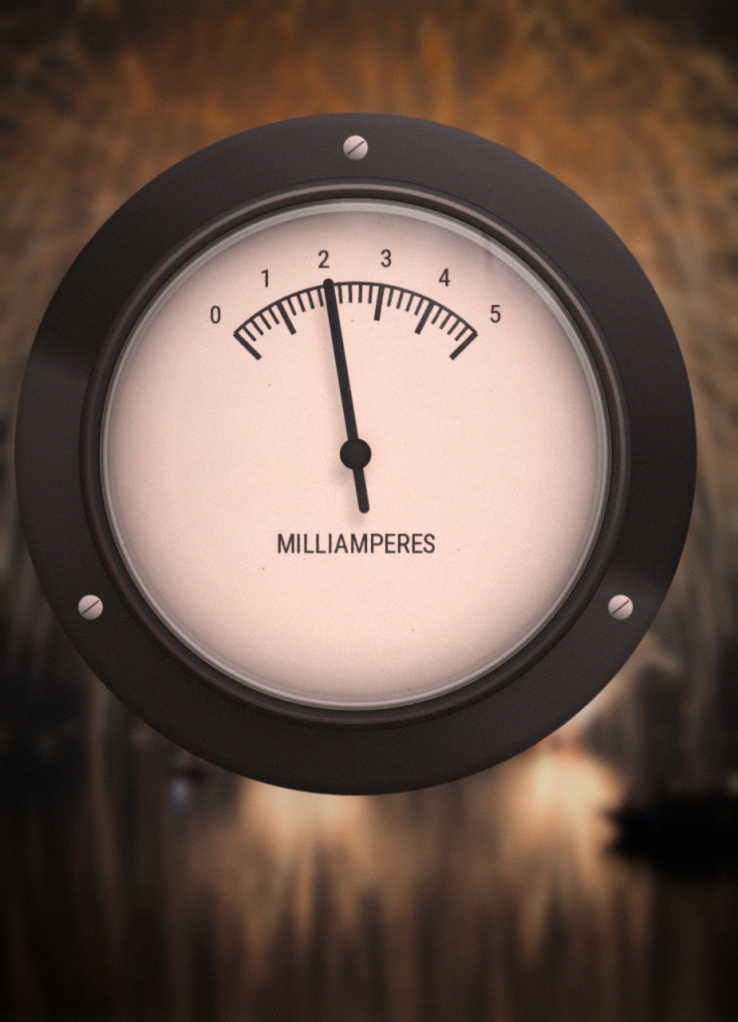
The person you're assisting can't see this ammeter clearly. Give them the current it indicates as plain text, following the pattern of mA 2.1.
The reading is mA 2
